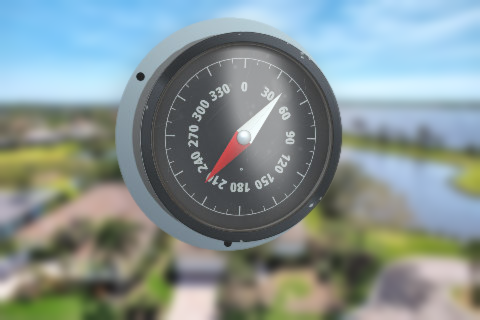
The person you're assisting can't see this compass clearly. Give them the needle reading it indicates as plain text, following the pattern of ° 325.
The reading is ° 220
